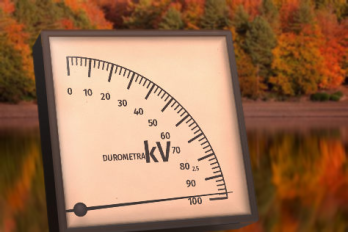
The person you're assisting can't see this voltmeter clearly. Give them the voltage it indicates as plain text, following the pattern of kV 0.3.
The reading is kV 98
